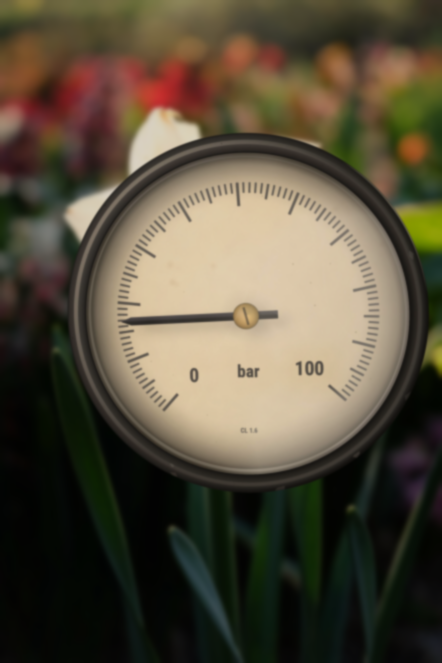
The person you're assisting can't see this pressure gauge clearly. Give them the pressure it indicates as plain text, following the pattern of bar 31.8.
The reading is bar 17
